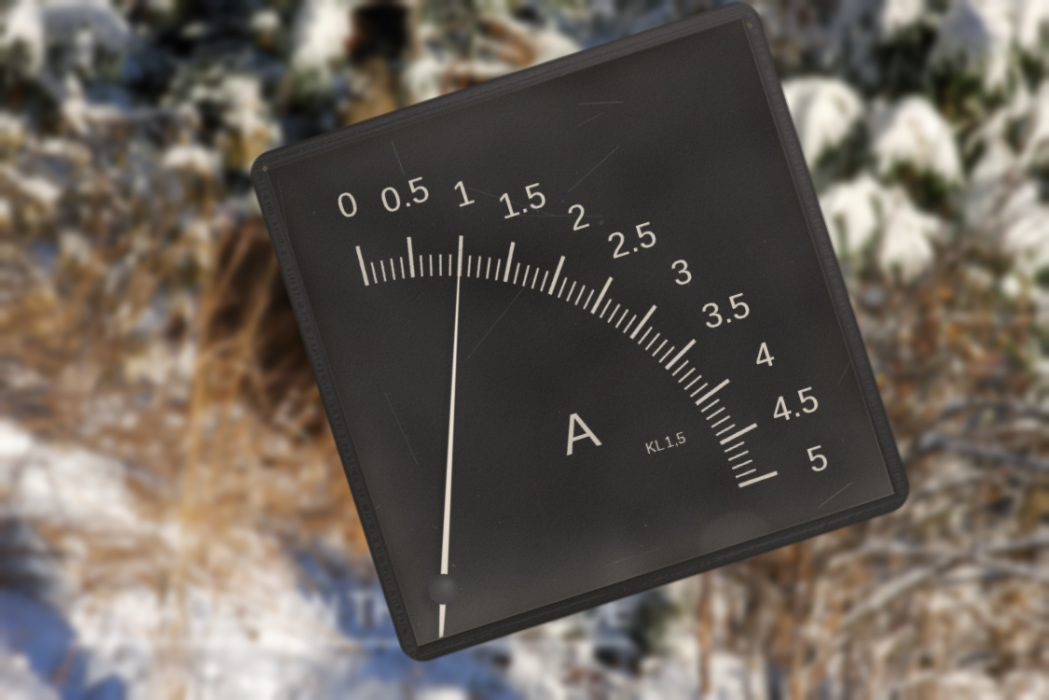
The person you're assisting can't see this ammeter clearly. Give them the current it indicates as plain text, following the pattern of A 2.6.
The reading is A 1
